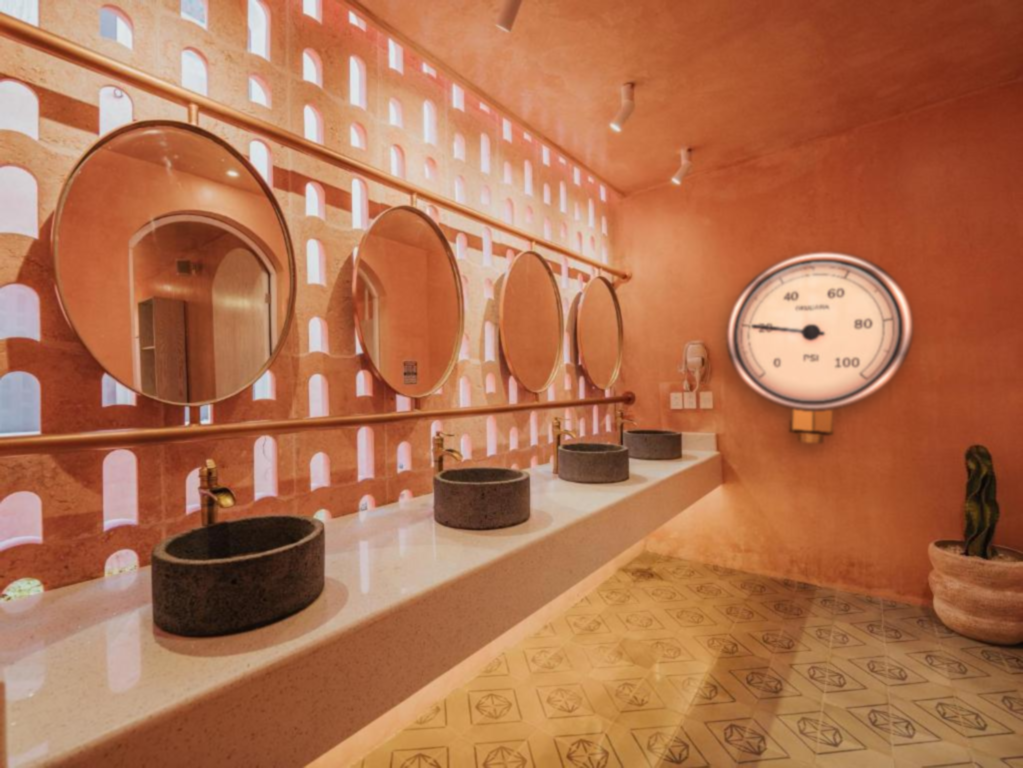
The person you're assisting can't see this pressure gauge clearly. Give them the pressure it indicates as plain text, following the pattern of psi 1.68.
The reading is psi 20
